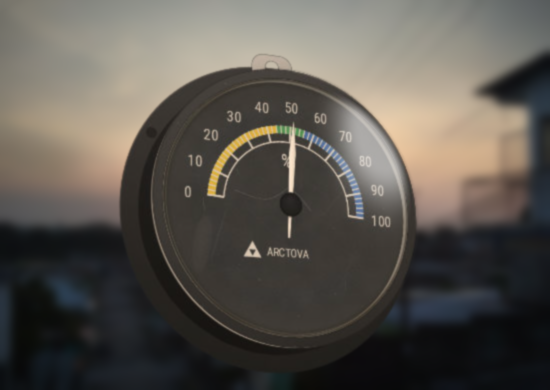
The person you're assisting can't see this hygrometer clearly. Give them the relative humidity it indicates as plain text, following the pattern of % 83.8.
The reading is % 50
